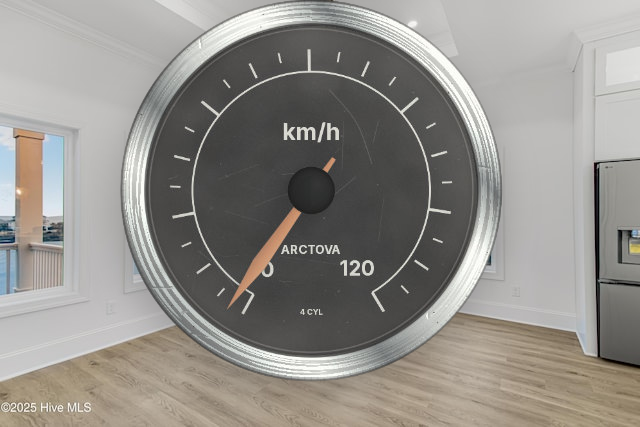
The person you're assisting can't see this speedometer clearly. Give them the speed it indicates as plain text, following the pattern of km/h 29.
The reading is km/h 2.5
